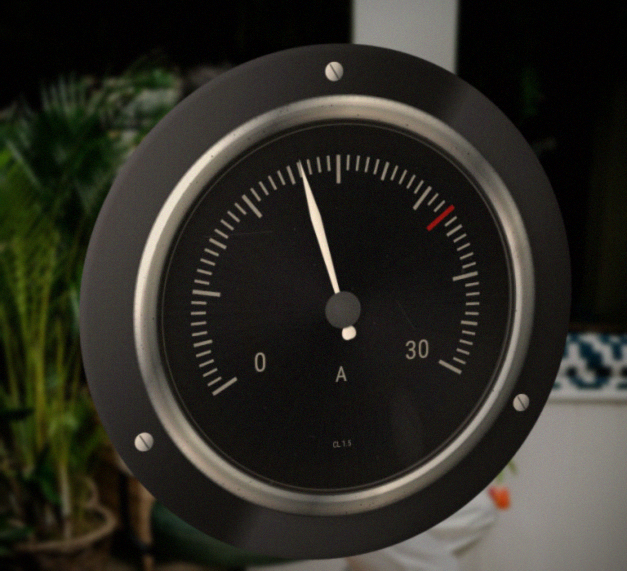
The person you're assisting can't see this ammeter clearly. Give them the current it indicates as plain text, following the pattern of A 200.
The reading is A 13
